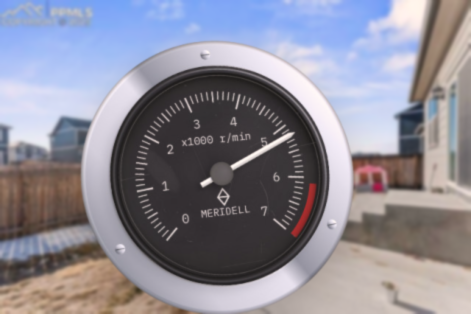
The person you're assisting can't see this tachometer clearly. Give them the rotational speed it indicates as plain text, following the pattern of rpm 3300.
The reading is rpm 5200
